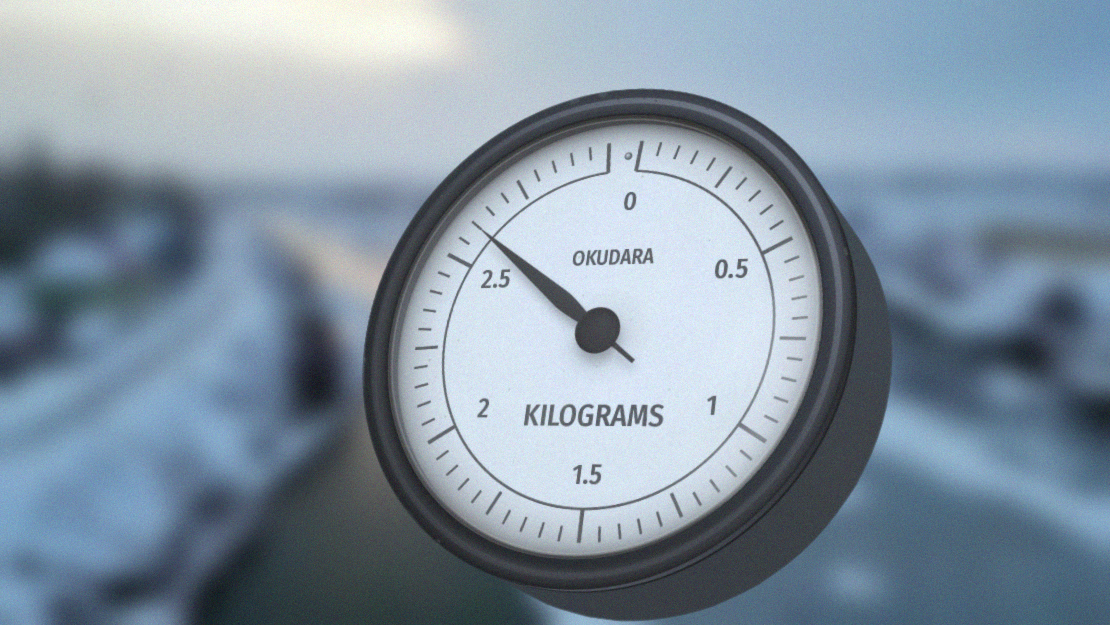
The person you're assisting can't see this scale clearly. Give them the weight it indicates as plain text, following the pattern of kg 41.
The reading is kg 2.6
